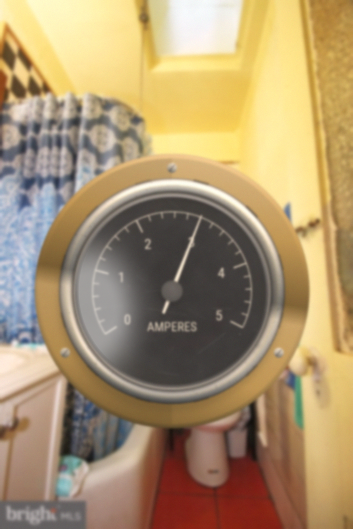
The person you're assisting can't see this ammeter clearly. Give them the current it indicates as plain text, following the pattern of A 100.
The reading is A 3
